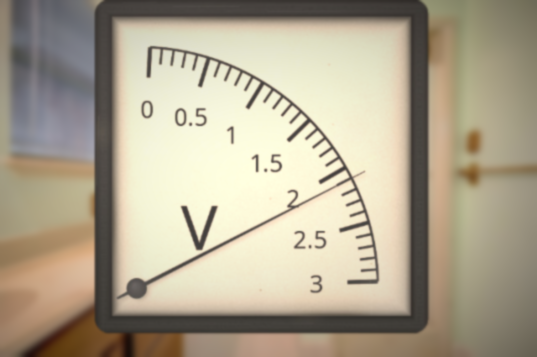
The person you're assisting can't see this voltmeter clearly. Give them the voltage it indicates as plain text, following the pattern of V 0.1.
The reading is V 2.1
